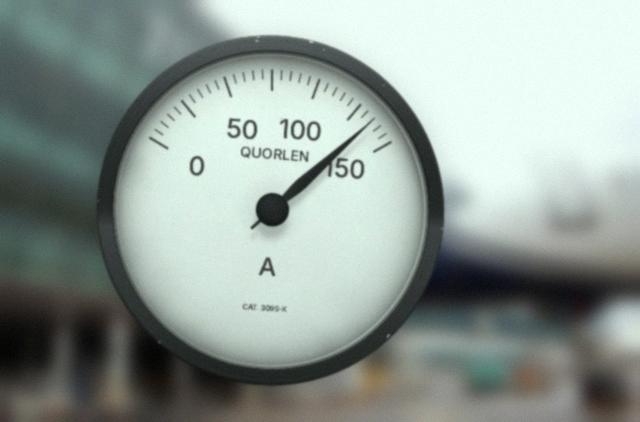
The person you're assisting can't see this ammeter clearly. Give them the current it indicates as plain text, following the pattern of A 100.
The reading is A 135
